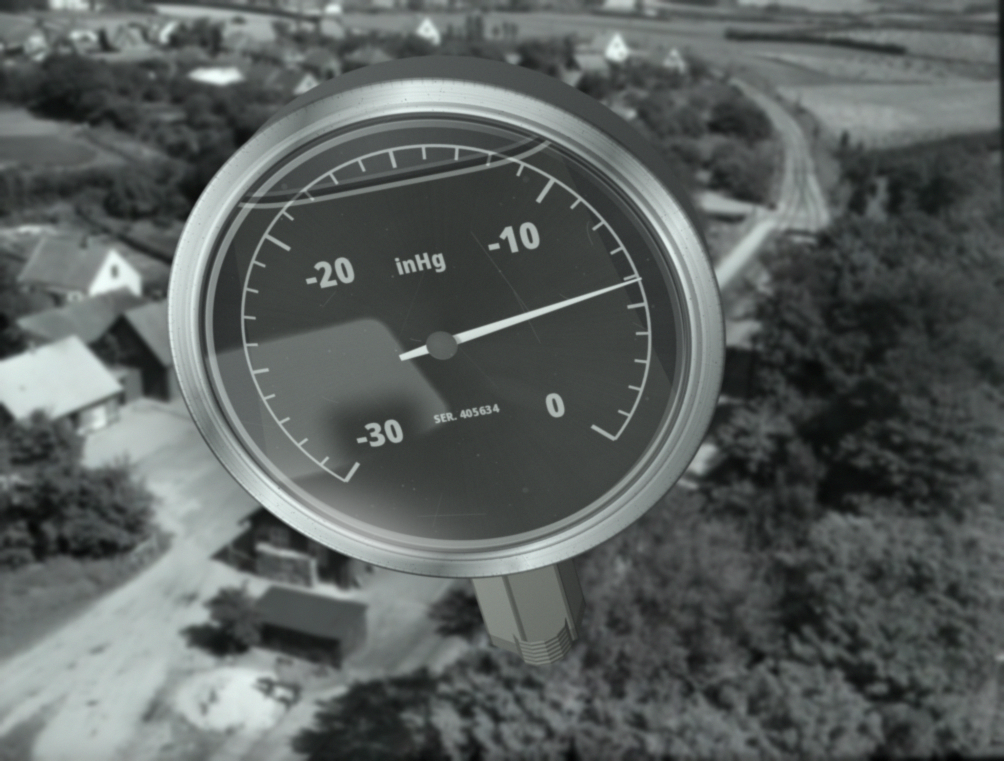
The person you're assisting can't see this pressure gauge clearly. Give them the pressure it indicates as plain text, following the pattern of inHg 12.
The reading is inHg -6
